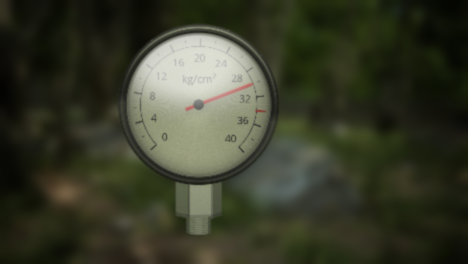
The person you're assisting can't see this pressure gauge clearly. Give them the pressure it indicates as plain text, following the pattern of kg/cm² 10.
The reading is kg/cm² 30
